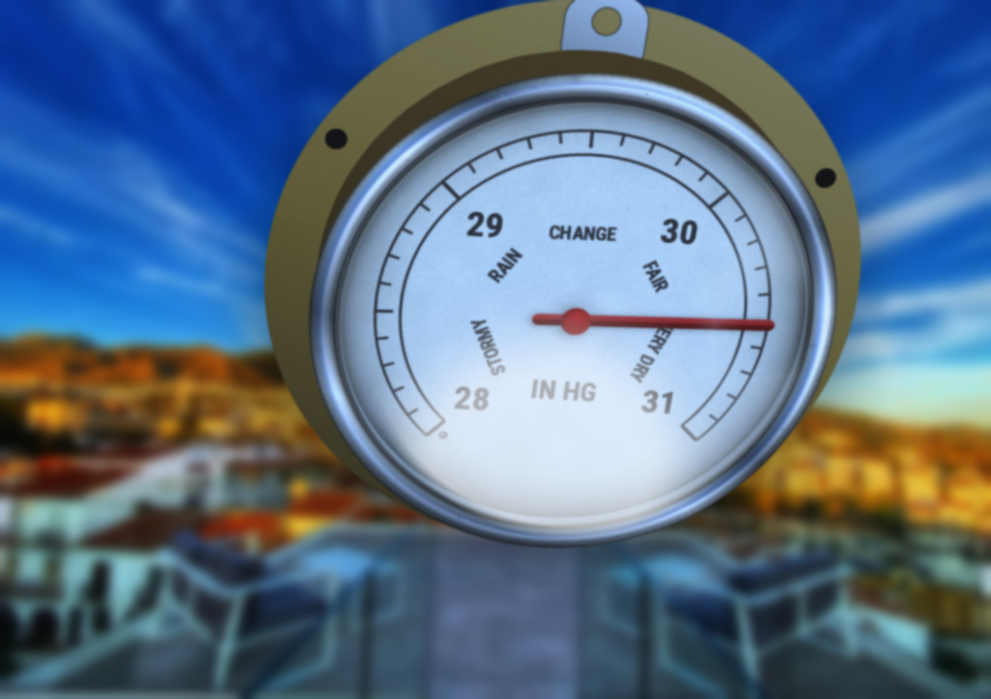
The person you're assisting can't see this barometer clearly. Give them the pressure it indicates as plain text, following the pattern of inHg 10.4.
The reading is inHg 30.5
